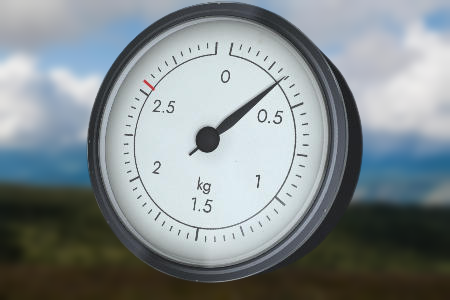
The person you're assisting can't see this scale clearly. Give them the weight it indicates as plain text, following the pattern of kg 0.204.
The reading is kg 0.35
